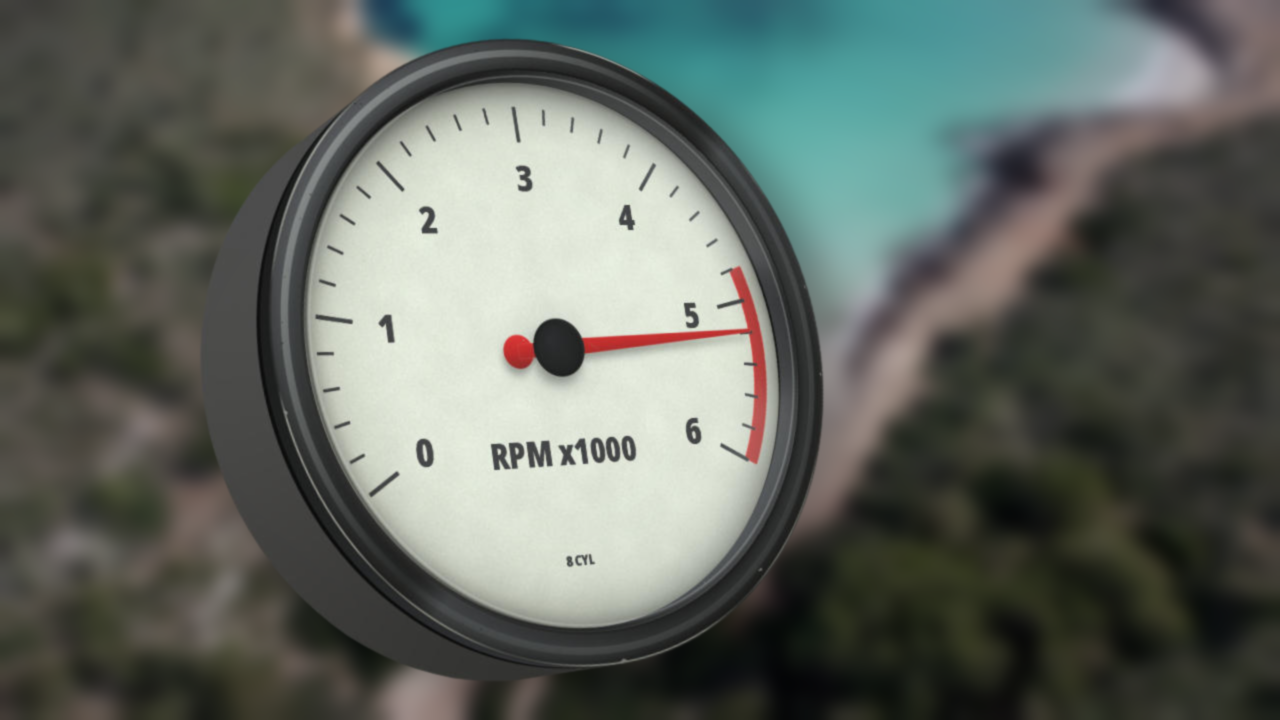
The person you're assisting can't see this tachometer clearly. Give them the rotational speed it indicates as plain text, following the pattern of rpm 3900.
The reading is rpm 5200
